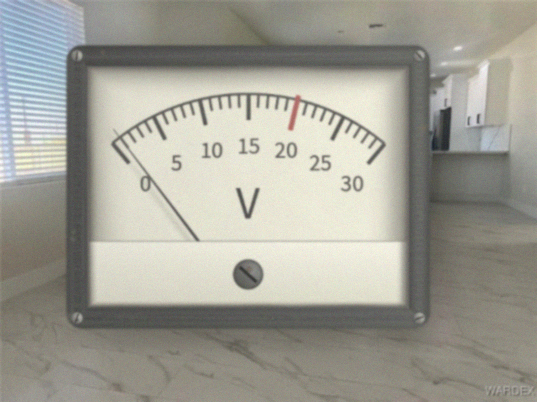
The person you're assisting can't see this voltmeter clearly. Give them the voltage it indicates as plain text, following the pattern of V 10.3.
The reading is V 1
